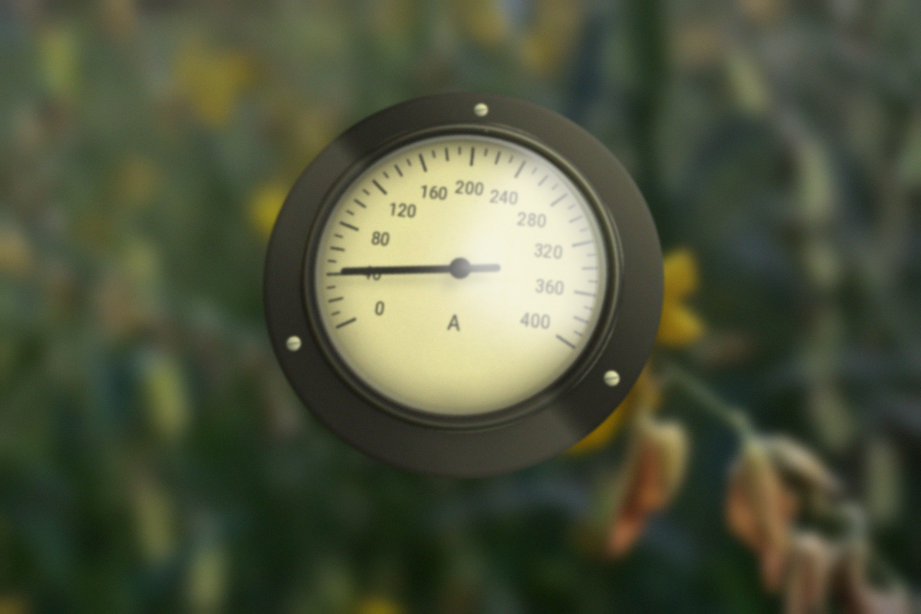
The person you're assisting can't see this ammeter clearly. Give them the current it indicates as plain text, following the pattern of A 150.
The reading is A 40
